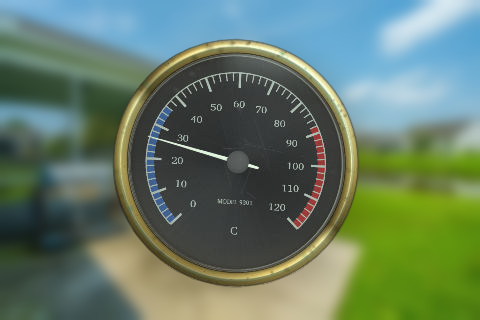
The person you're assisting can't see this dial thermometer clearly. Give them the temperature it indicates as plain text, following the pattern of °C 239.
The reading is °C 26
